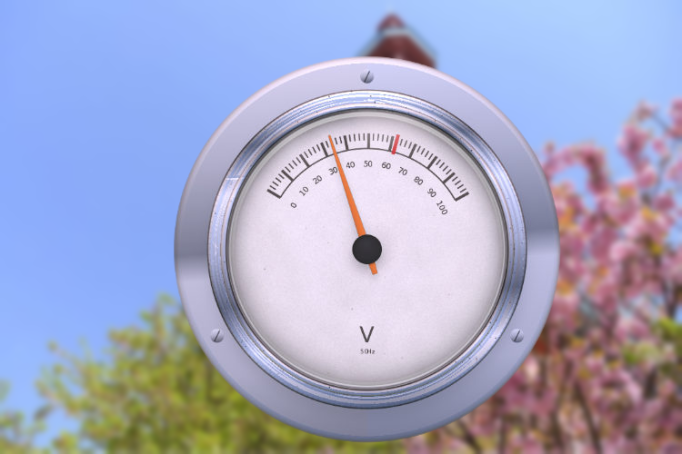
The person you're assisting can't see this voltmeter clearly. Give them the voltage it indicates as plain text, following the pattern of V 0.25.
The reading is V 34
